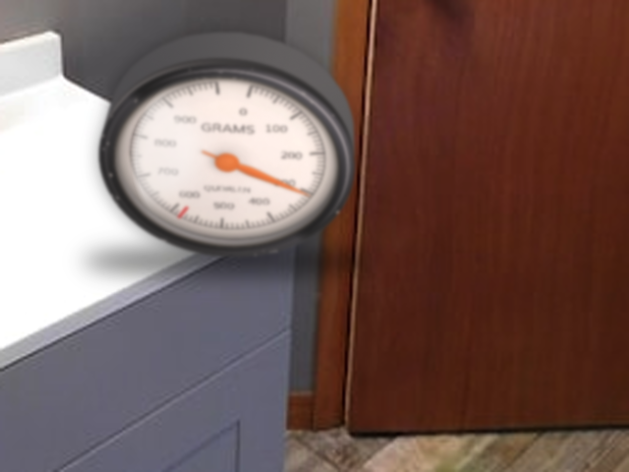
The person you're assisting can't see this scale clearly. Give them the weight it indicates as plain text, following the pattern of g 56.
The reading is g 300
